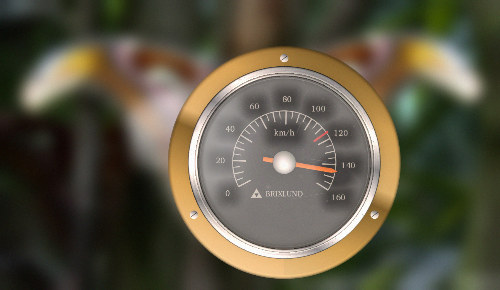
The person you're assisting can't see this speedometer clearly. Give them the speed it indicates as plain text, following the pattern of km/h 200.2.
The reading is km/h 145
